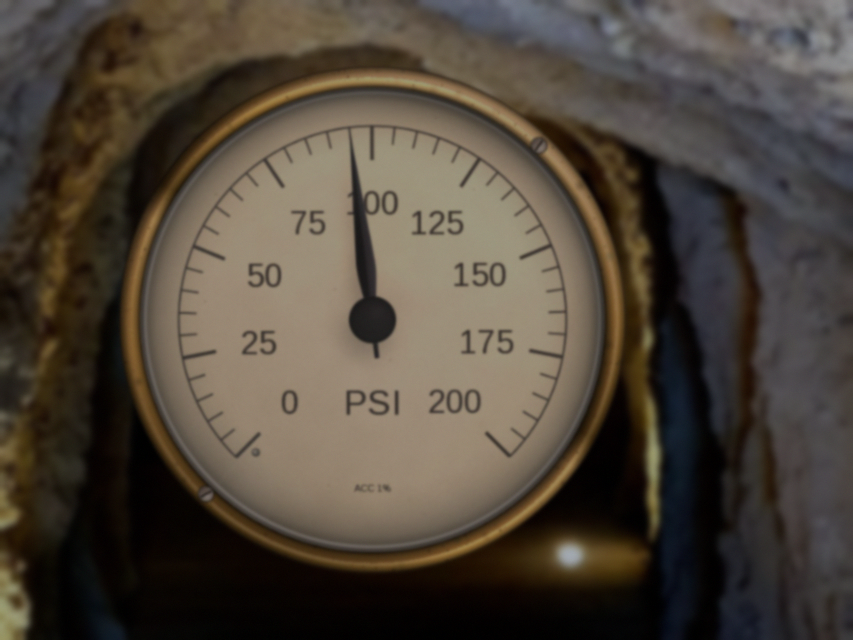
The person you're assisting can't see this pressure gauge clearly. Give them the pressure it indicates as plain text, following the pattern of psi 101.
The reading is psi 95
